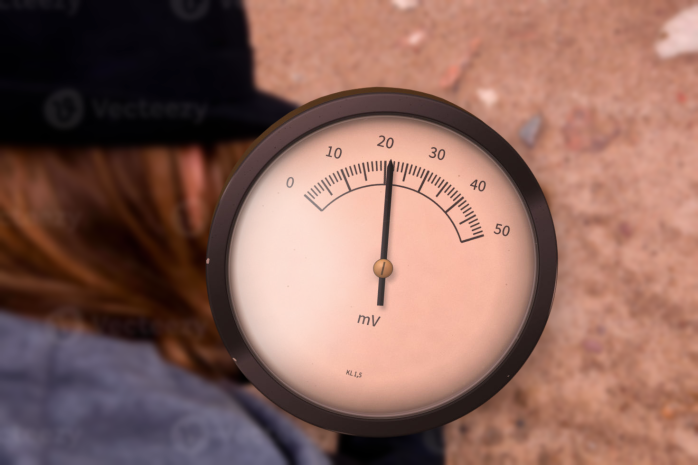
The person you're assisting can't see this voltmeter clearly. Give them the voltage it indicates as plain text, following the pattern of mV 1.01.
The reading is mV 21
